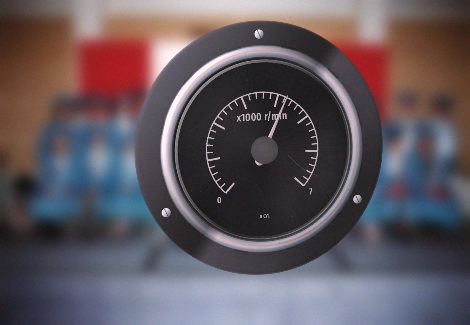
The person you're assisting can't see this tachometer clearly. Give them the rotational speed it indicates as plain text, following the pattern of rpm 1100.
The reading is rpm 4200
